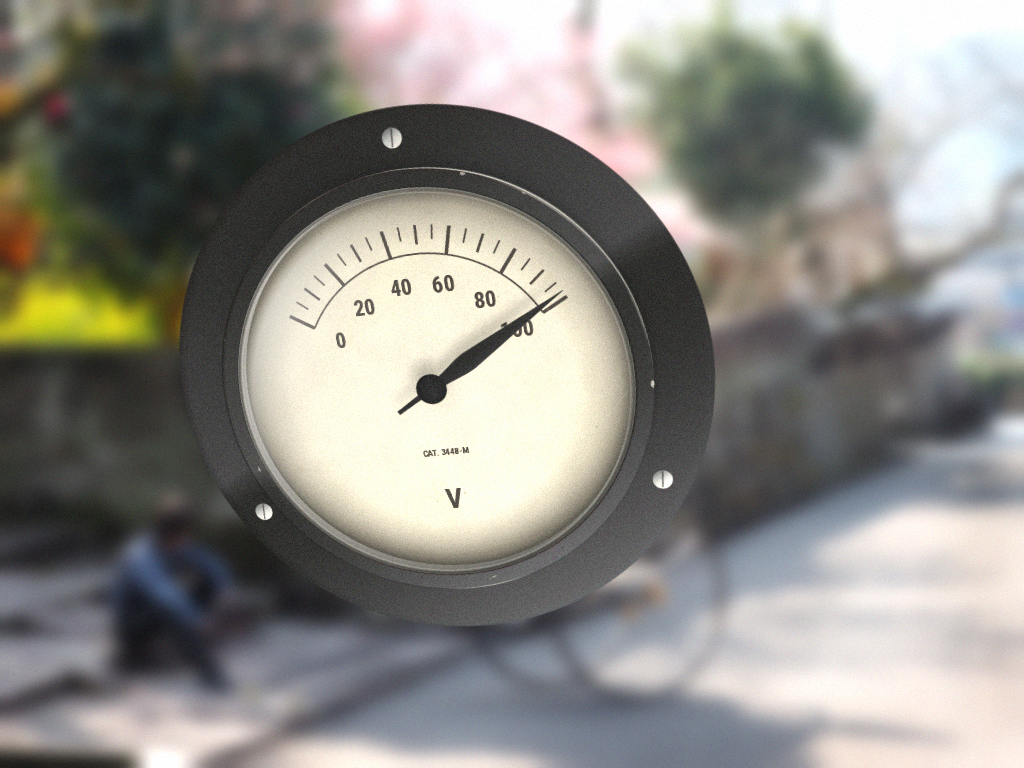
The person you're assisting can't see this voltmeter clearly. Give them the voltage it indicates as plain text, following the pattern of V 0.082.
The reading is V 97.5
